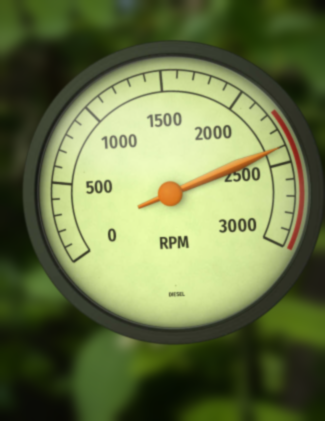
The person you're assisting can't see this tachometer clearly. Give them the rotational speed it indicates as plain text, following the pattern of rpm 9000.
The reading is rpm 2400
